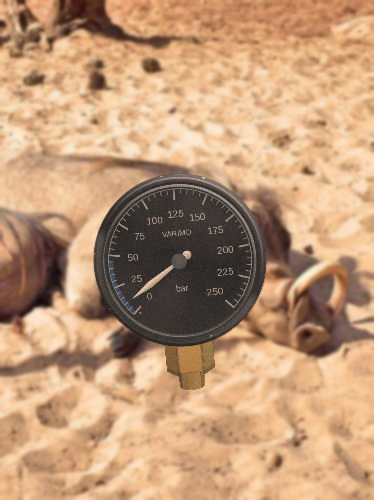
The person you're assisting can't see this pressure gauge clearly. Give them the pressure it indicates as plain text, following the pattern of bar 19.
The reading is bar 10
